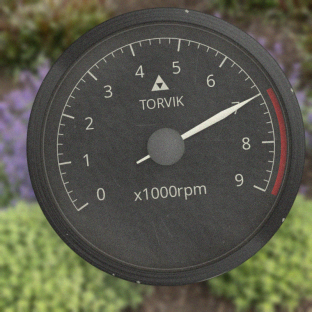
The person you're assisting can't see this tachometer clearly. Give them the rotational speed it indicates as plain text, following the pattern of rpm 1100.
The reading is rpm 7000
